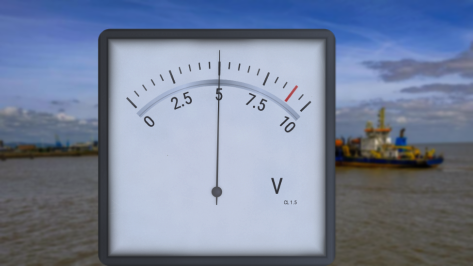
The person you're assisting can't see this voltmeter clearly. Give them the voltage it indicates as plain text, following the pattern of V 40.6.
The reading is V 5
